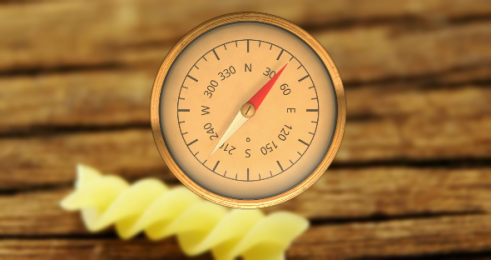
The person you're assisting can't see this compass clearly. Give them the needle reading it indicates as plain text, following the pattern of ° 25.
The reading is ° 40
